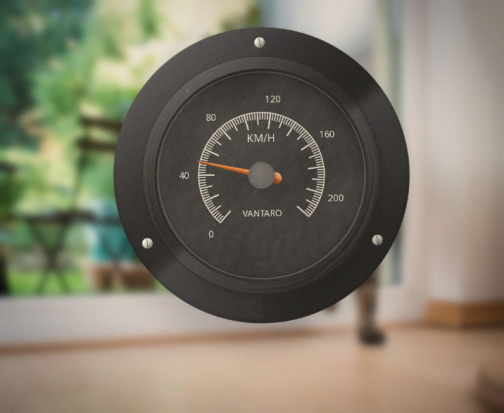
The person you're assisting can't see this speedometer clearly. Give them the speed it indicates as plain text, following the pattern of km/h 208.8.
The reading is km/h 50
